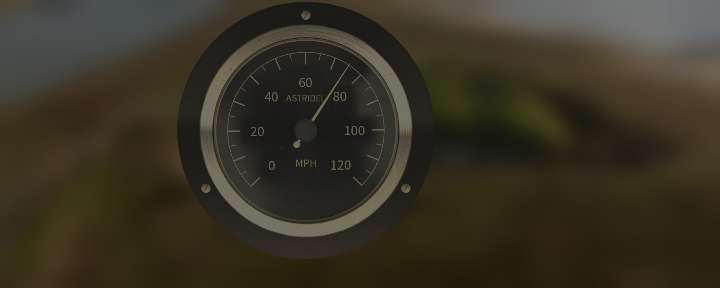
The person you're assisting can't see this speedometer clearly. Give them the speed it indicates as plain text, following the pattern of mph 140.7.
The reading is mph 75
